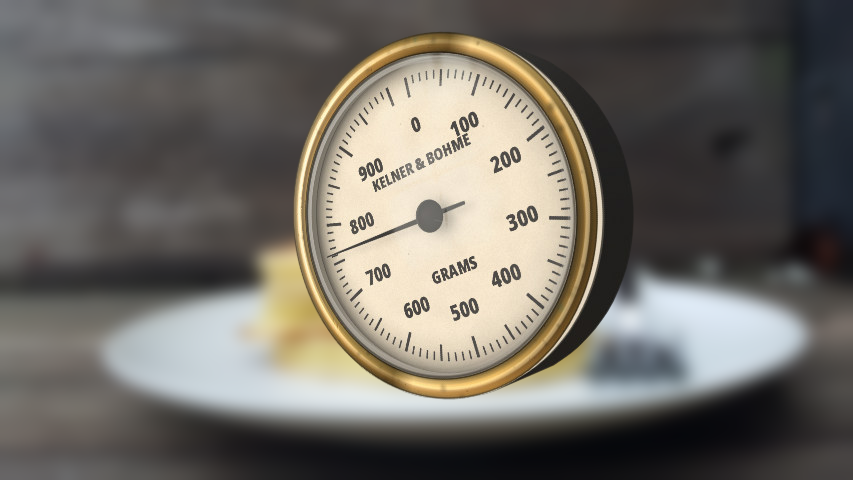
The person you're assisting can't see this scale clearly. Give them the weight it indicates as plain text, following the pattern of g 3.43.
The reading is g 760
